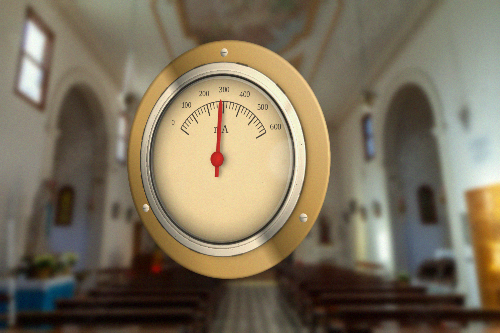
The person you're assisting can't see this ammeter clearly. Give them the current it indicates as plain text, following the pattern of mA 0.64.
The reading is mA 300
